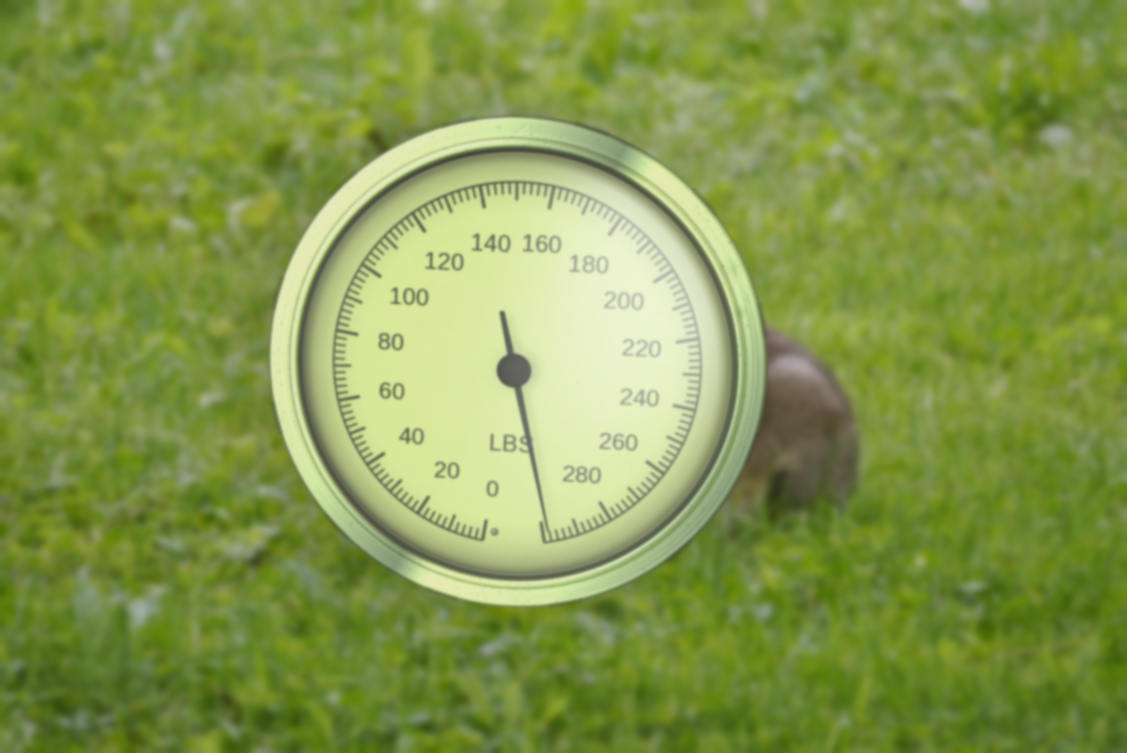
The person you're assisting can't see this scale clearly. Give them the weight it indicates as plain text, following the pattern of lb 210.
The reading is lb 298
